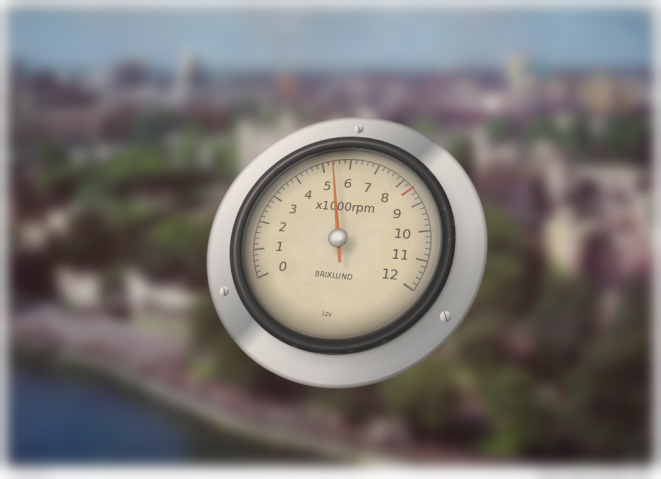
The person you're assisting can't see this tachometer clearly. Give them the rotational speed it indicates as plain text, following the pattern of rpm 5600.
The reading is rpm 5400
